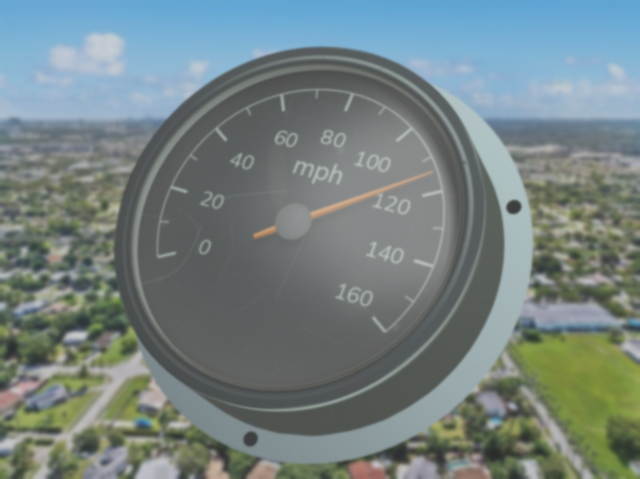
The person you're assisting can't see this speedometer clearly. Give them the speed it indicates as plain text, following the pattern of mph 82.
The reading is mph 115
